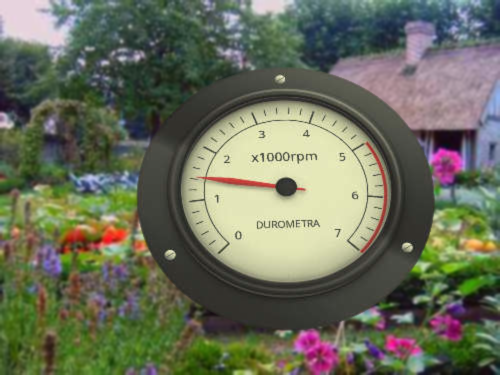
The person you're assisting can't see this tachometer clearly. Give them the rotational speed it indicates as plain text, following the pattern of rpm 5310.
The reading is rpm 1400
